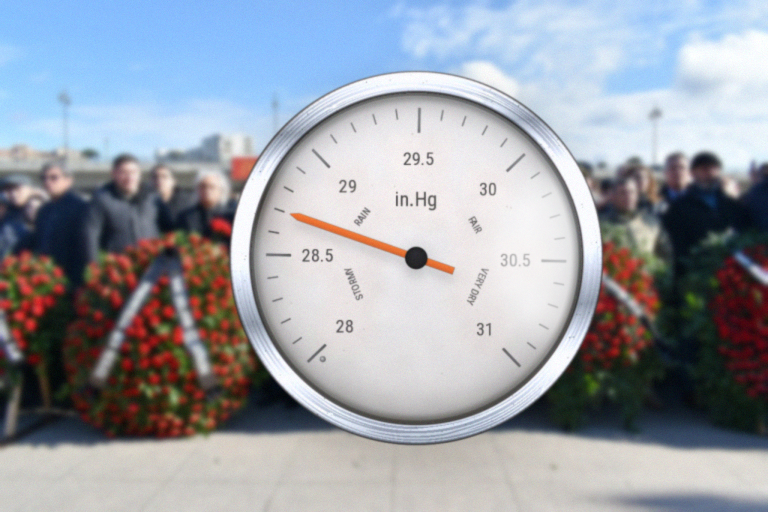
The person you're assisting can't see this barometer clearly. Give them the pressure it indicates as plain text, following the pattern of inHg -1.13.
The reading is inHg 28.7
